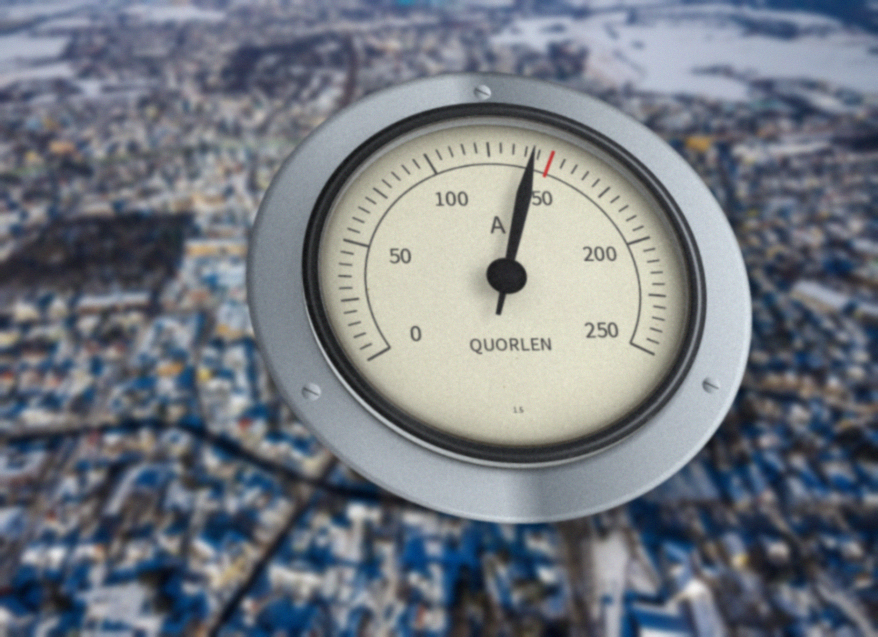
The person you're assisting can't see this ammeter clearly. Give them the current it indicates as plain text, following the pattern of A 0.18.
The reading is A 142.5
